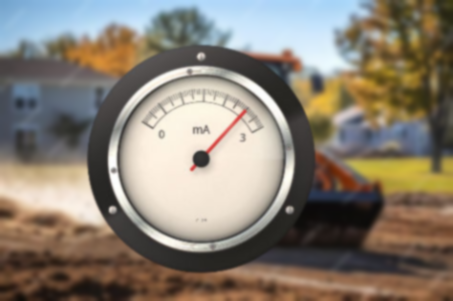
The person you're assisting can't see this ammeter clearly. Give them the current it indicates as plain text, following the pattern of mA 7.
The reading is mA 2.5
